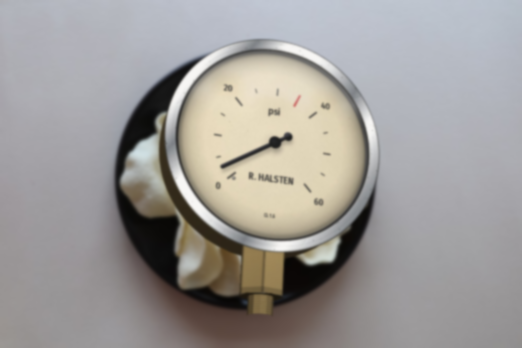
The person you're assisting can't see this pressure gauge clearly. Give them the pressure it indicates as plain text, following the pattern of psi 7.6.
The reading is psi 2.5
